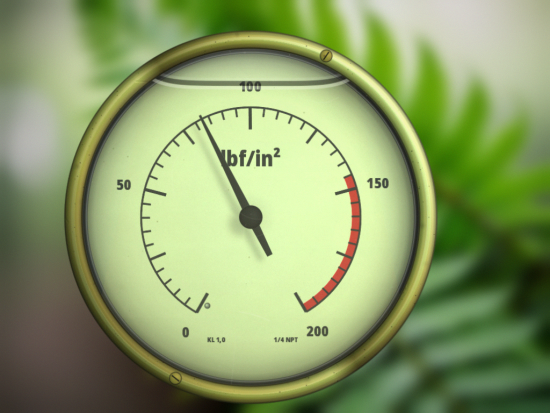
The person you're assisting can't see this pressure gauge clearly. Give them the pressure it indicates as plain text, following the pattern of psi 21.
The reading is psi 82.5
